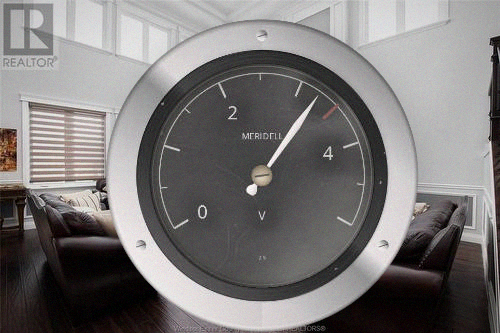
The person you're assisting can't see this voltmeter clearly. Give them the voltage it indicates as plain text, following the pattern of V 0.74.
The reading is V 3.25
